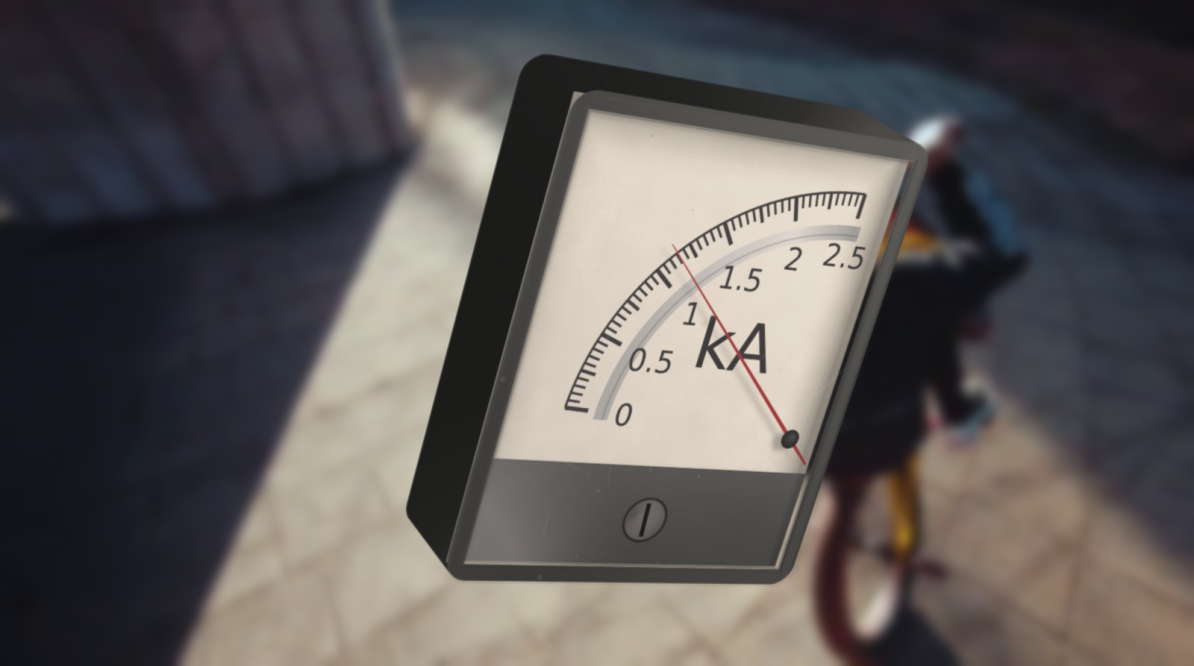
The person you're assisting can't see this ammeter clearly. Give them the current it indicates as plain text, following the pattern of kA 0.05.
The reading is kA 1.15
